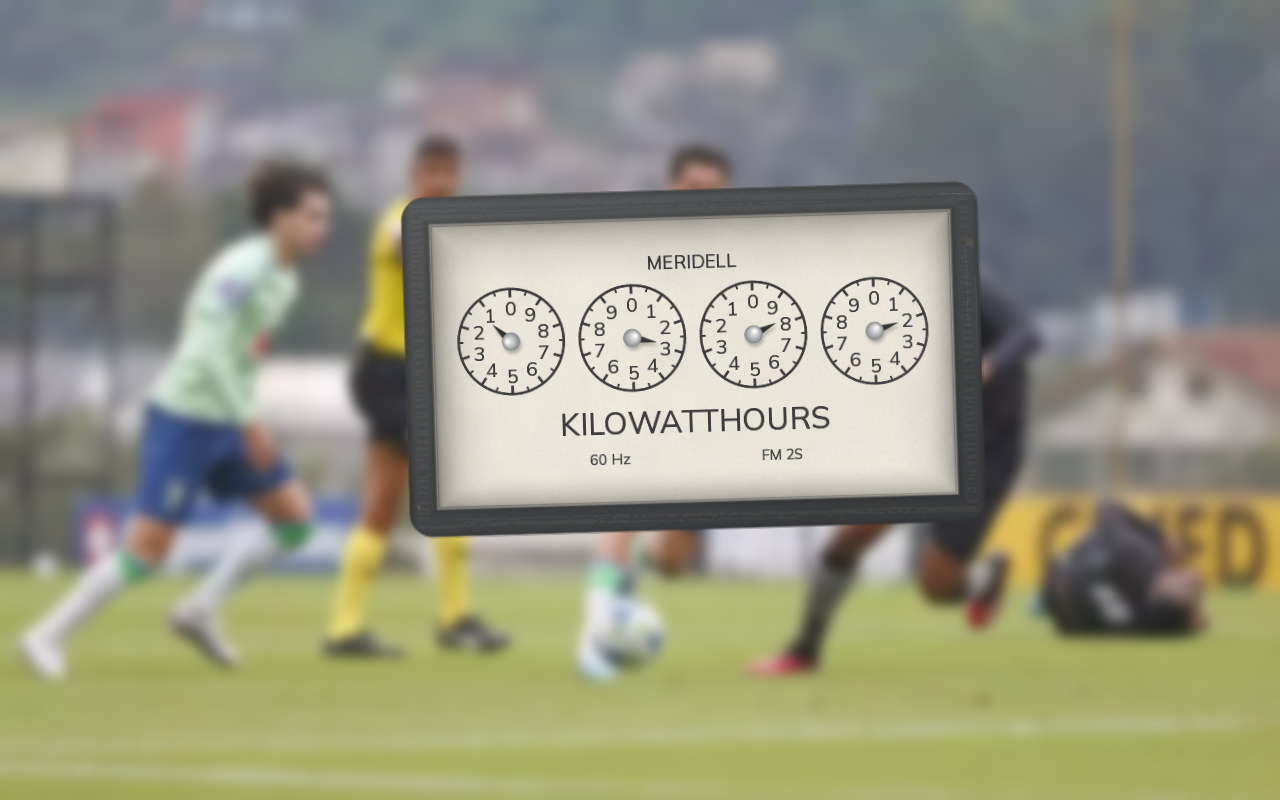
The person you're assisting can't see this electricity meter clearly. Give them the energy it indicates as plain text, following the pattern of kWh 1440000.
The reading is kWh 1282
